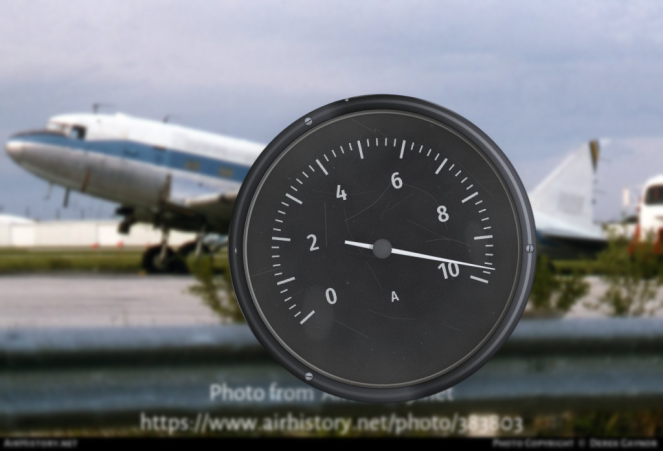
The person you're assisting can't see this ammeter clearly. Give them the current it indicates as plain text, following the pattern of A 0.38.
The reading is A 9.7
